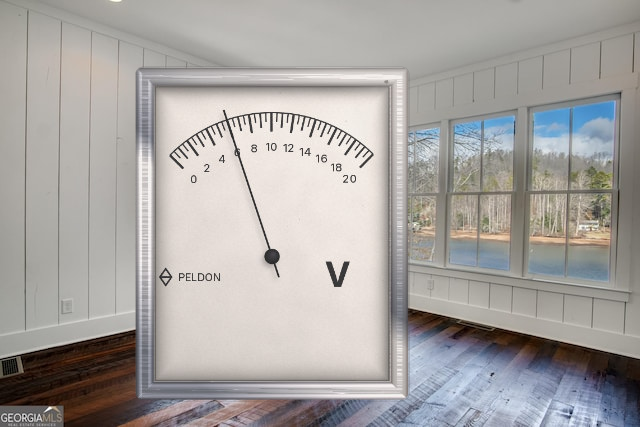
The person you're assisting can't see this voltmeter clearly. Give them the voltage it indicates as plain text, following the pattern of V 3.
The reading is V 6
